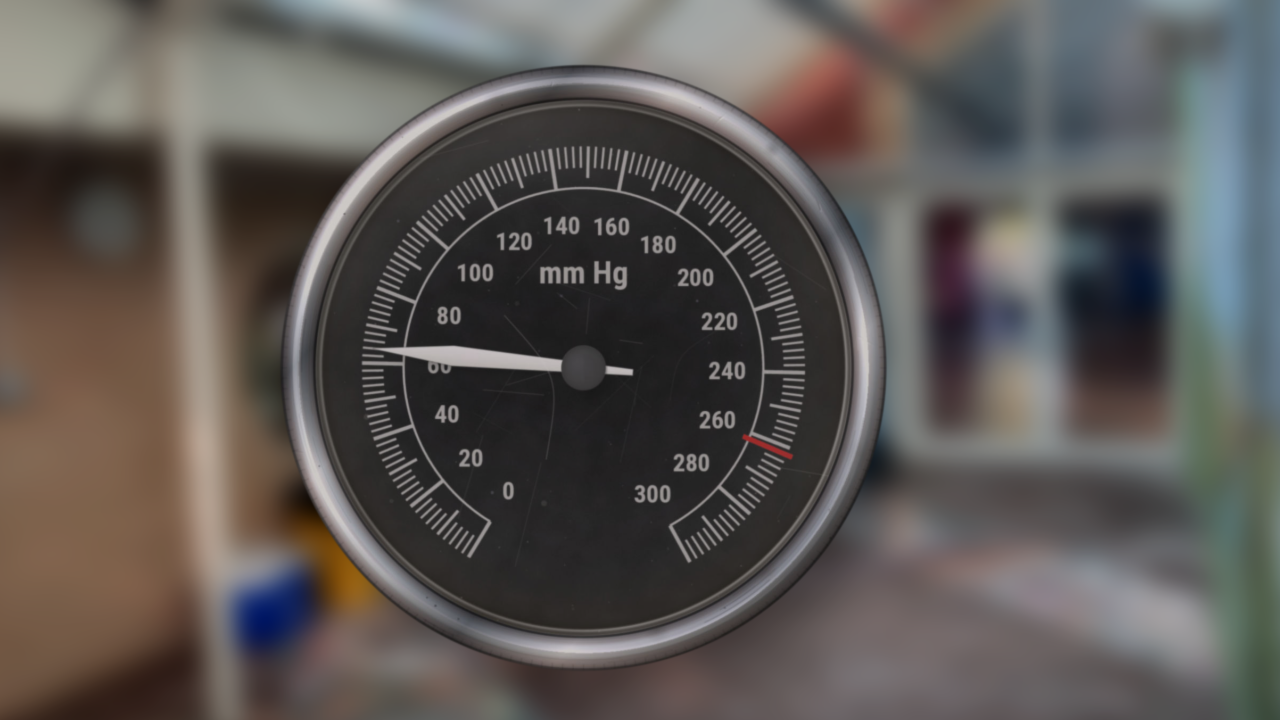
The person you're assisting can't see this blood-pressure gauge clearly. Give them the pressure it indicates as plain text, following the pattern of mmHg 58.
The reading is mmHg 64
